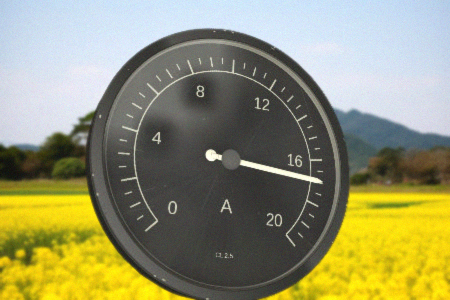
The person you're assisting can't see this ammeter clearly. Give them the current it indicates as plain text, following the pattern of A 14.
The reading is A 17
